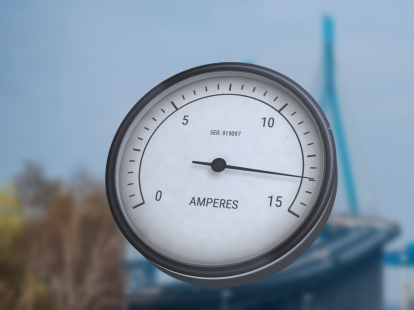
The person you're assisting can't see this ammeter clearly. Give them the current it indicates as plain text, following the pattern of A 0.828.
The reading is A 13.5
